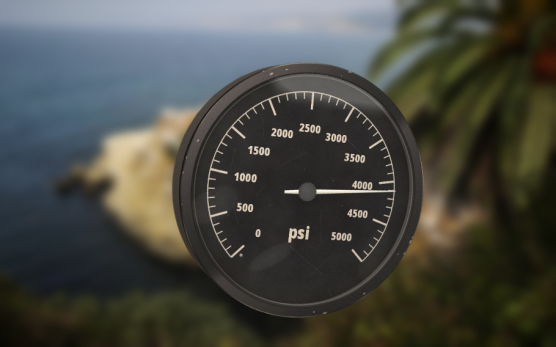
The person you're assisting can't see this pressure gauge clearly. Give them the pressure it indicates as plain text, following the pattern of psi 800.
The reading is psi 4100
